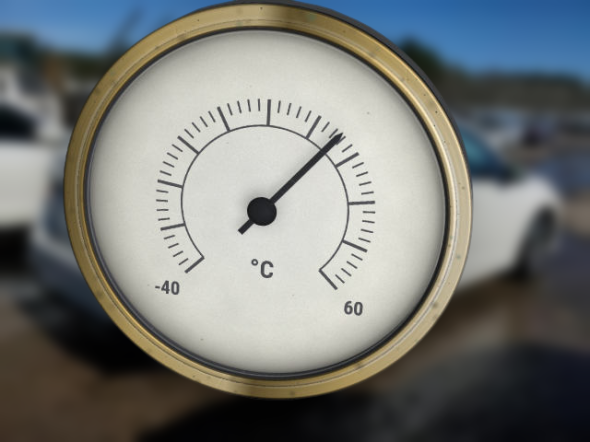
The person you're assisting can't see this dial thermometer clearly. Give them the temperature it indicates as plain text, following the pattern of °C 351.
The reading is °C 25
